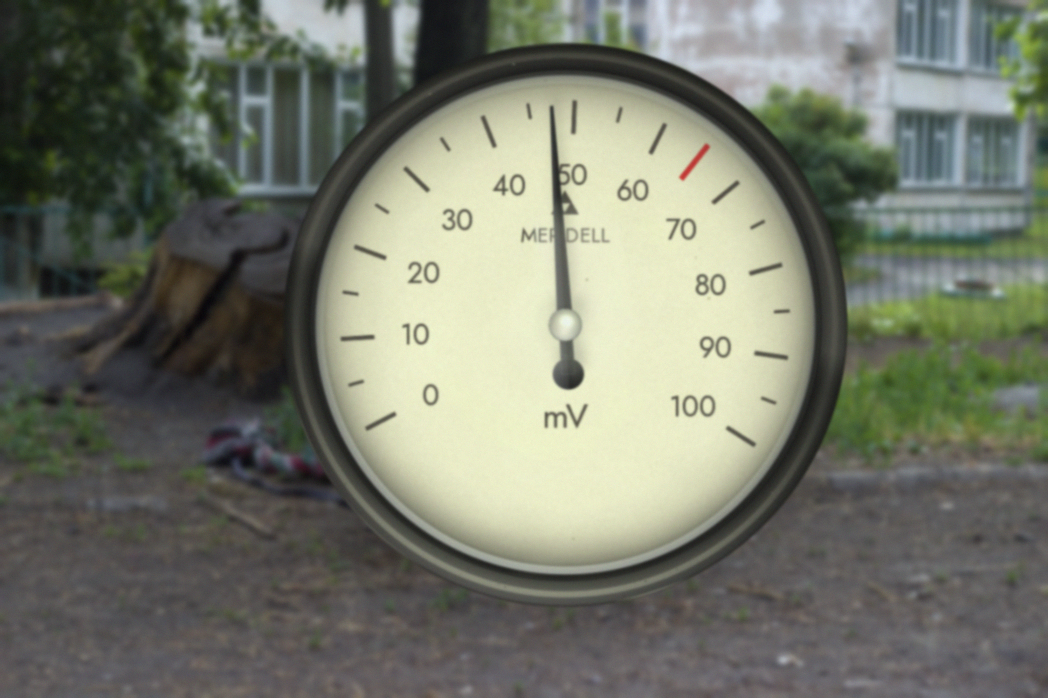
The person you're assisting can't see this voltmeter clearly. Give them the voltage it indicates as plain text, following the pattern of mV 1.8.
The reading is mV 47.5
